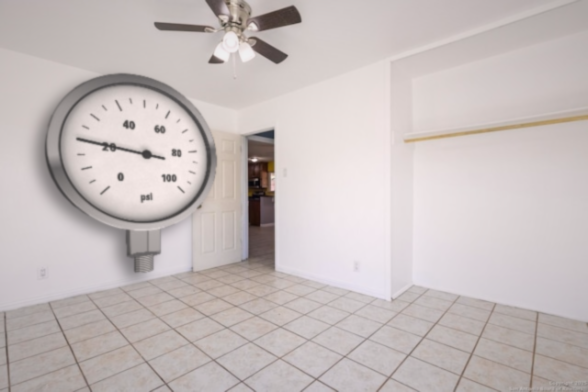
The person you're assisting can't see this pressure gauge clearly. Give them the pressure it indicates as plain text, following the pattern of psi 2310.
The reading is psi 20
